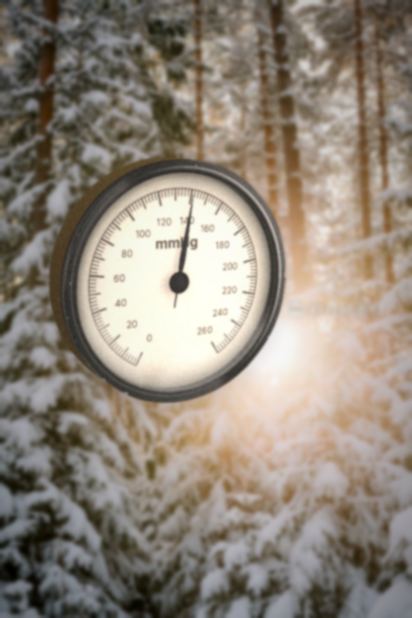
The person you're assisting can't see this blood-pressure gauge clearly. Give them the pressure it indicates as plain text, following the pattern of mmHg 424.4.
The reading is mmHg 140
